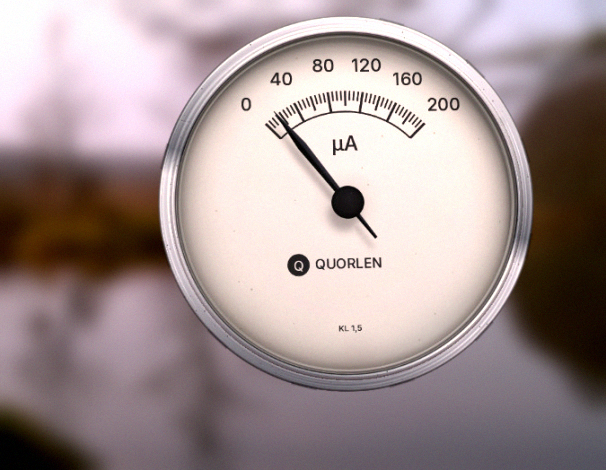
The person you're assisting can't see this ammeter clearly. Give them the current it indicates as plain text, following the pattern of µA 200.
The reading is µA 15
